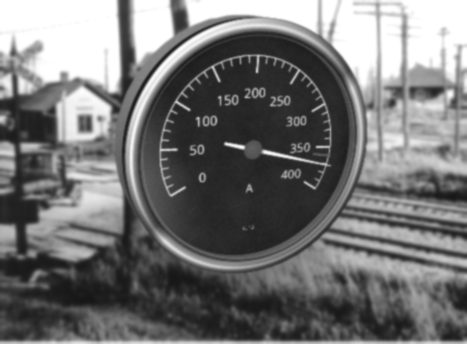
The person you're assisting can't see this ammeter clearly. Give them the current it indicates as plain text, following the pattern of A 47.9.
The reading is A 370
